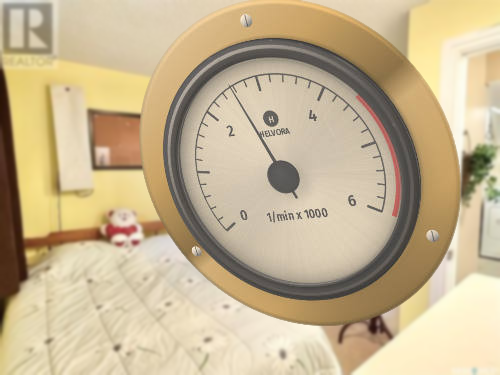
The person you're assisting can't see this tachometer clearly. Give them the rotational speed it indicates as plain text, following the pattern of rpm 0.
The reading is rpm 2600
